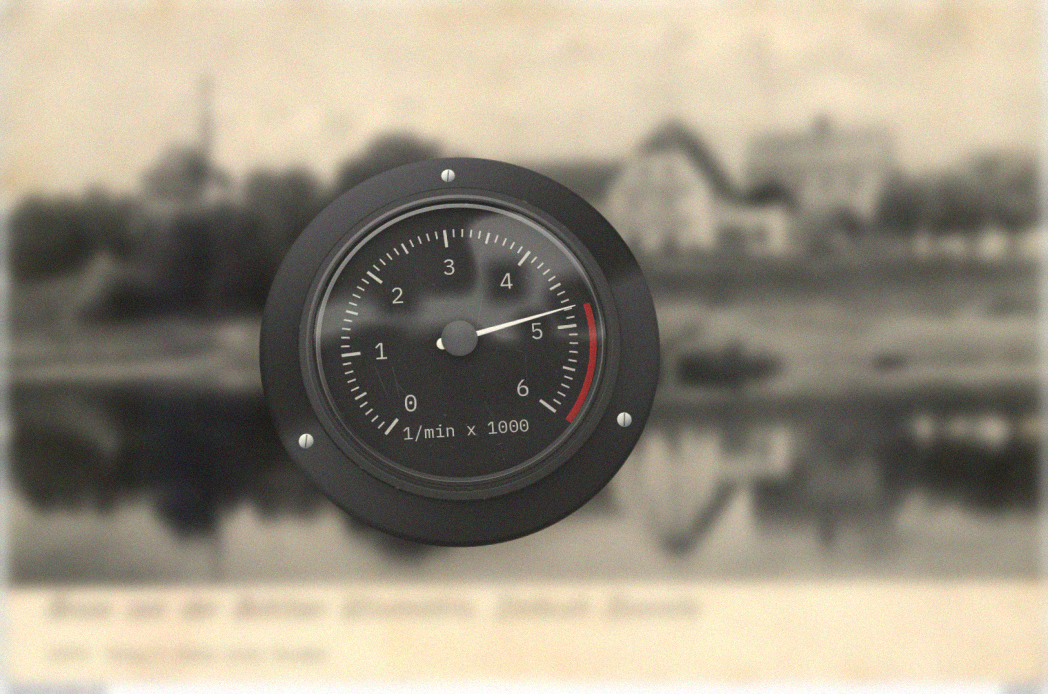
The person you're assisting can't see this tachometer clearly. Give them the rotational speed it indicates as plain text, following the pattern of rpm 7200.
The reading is rpm 4800
